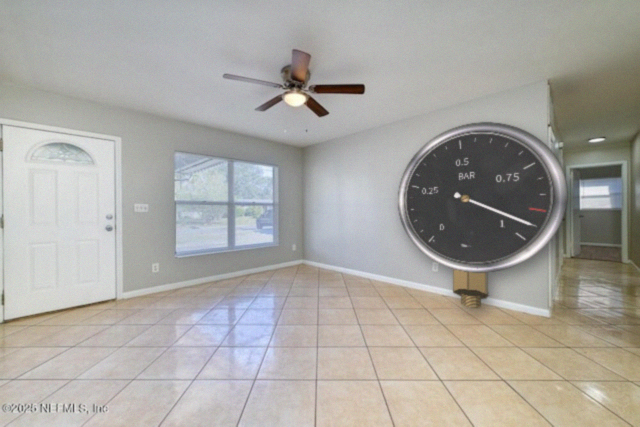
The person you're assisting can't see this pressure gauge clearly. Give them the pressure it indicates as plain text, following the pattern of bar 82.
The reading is bar 0.95
